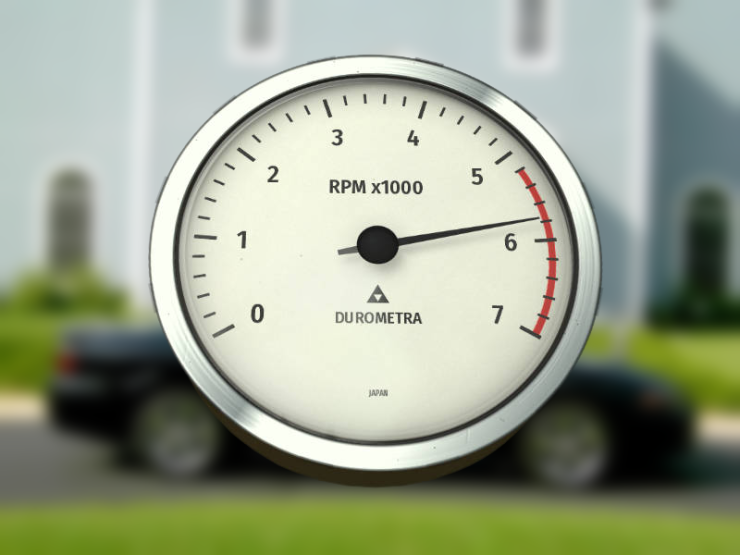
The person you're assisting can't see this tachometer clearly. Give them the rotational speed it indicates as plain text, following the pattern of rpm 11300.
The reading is rpm 5800
